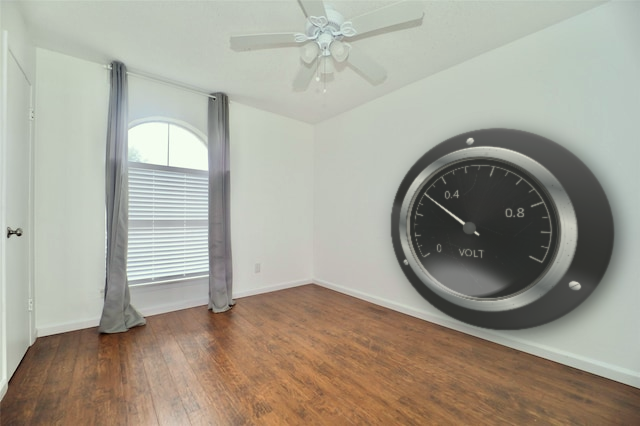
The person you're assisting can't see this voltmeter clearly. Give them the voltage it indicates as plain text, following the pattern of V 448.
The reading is V 0.3
